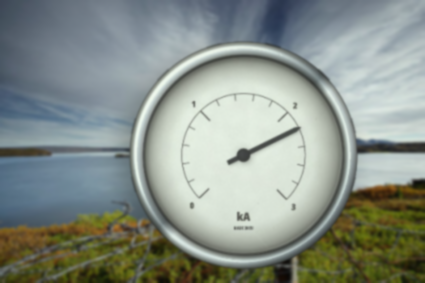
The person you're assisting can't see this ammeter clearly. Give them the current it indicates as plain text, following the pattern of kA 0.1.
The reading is kA 2.2
